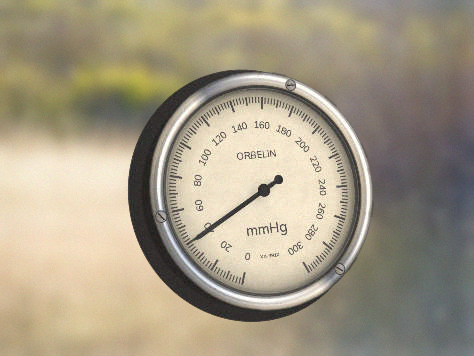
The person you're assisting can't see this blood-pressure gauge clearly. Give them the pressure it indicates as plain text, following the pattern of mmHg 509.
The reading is mmHg 40
